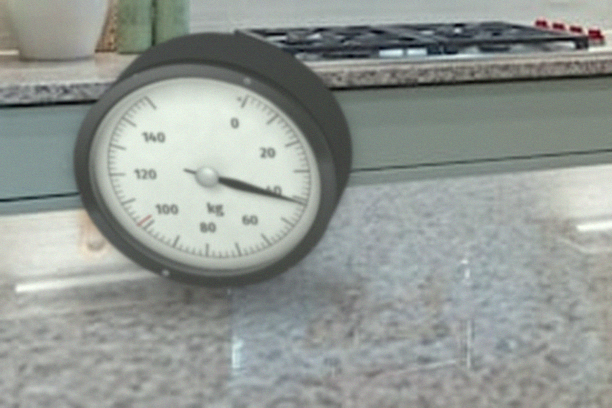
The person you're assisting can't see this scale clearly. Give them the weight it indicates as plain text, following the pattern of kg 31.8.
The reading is kg 40
